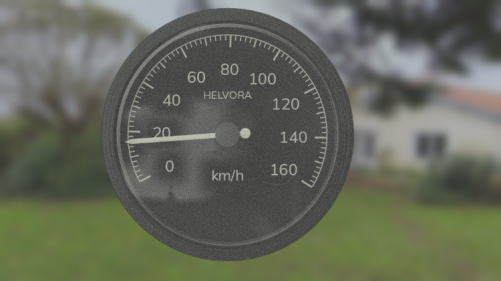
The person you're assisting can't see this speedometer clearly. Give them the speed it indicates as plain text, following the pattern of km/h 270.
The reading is km/h 16
